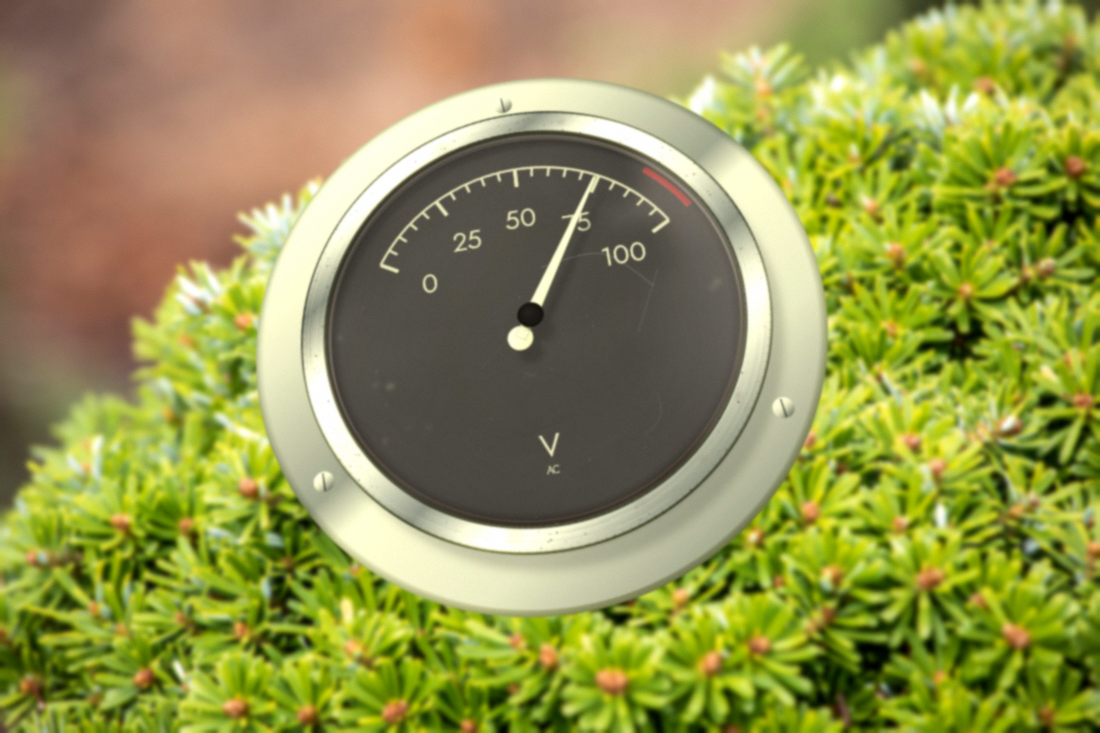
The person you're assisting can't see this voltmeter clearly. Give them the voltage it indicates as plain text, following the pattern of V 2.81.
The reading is V 75
